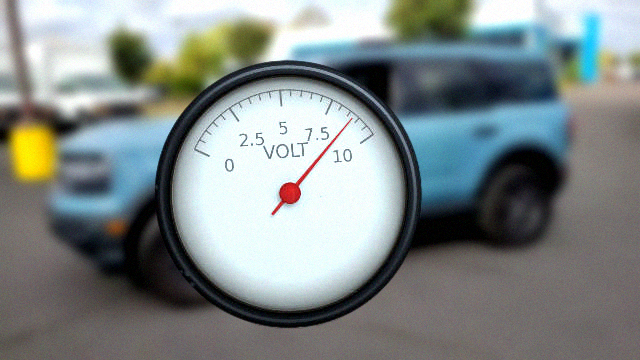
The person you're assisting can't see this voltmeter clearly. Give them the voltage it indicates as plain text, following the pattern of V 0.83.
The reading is V 8.75
